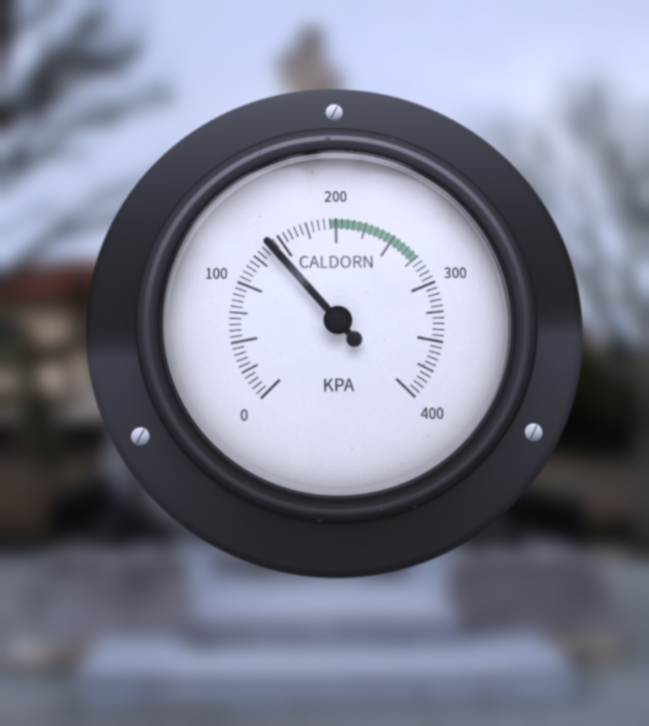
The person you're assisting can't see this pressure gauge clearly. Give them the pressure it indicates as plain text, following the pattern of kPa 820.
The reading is kPa 140
